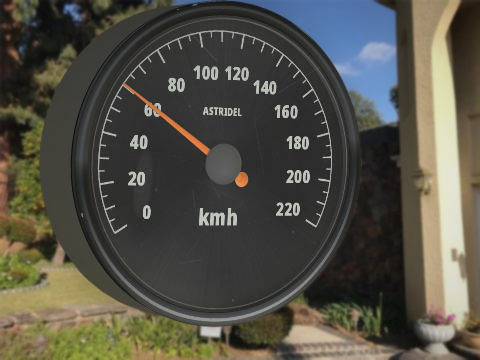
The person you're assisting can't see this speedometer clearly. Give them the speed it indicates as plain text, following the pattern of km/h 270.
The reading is km/h 60
